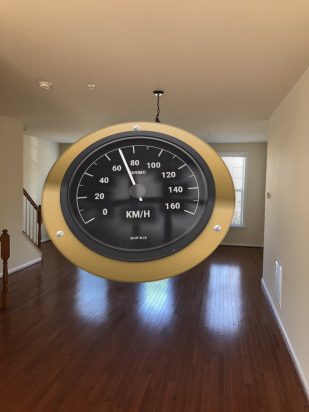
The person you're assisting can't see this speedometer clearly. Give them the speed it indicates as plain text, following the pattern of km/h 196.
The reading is km/h 70
